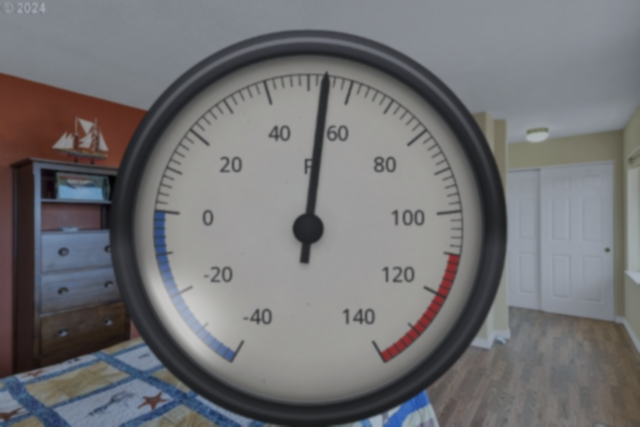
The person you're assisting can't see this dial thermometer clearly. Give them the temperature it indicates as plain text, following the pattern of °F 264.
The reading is °F 54
